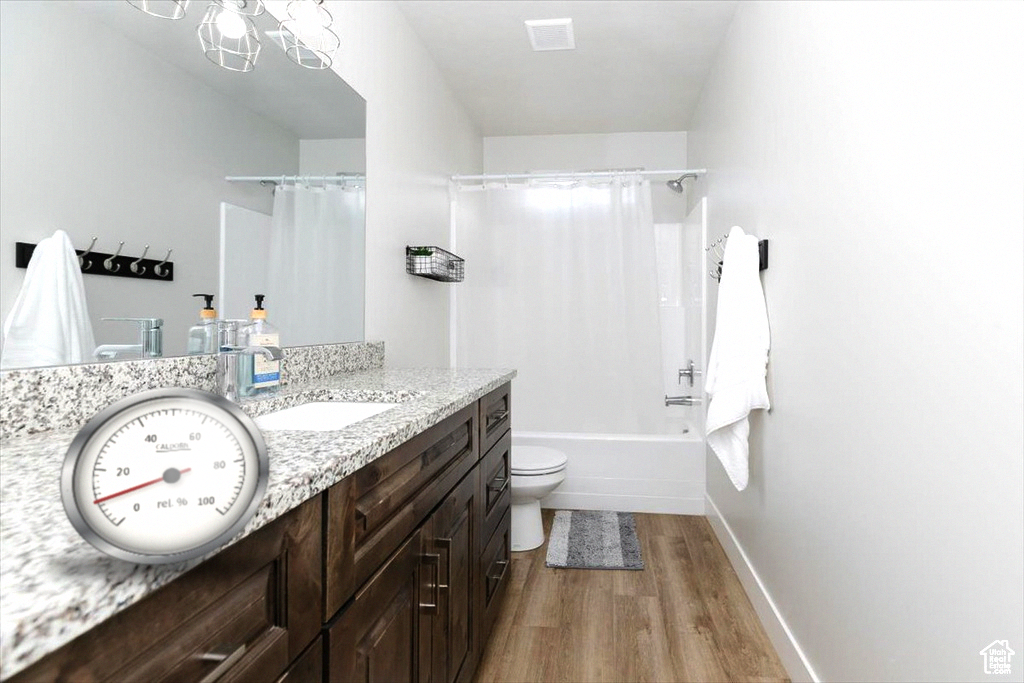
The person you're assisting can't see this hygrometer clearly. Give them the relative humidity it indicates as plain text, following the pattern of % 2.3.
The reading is % 10
